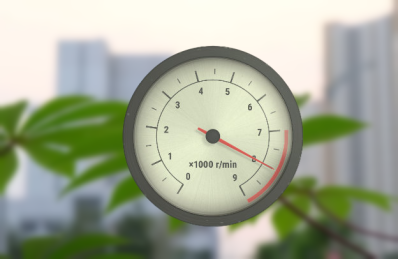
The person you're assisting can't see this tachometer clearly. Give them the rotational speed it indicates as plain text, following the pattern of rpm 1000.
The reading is rpm 8000
